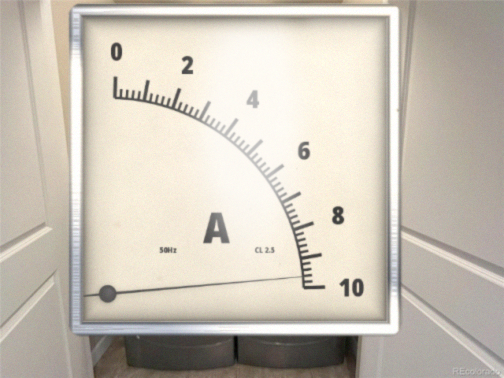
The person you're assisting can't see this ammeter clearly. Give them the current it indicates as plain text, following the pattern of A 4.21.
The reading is A 9.6
